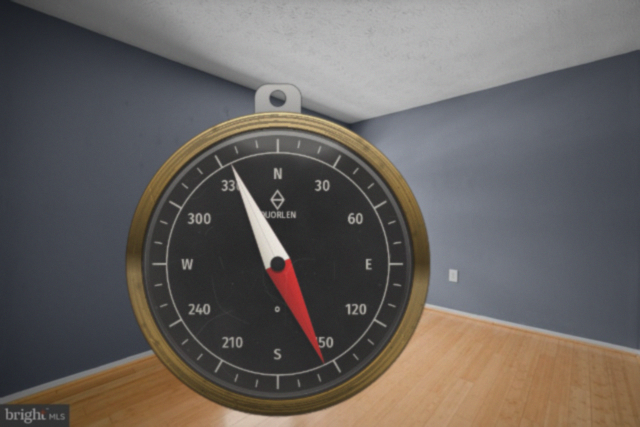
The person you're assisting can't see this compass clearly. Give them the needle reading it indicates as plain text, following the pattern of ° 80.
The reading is ° 155
